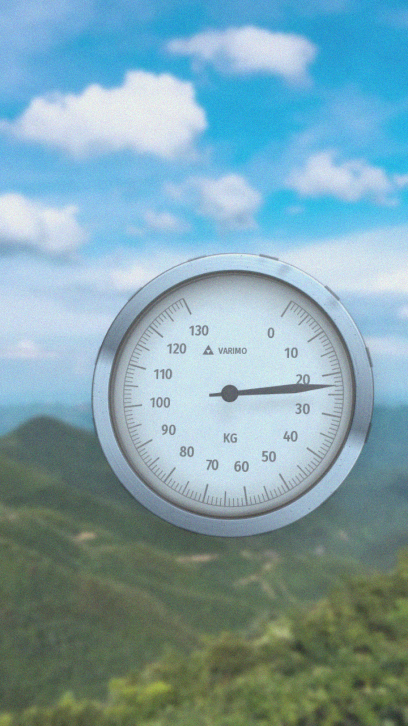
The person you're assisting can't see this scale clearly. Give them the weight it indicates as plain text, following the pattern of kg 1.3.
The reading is kg 23
